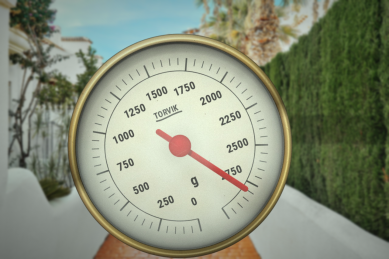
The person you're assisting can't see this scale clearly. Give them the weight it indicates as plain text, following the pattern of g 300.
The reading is g 2800
